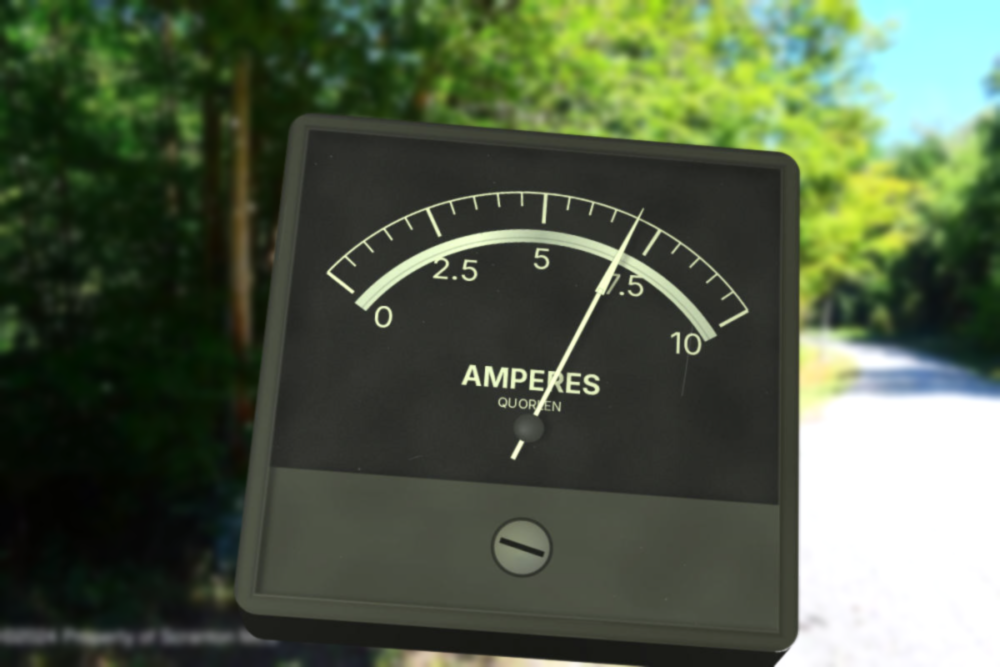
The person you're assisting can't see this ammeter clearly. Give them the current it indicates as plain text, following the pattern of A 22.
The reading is A 7
